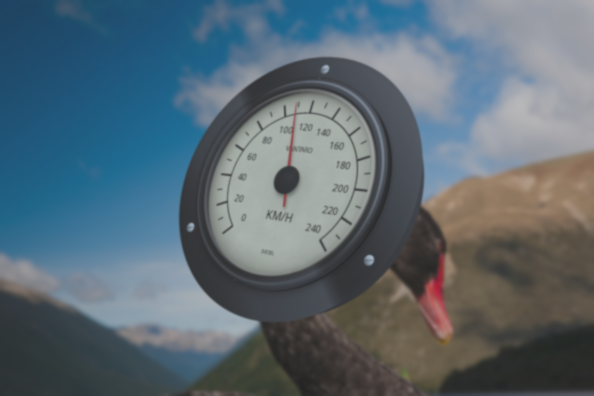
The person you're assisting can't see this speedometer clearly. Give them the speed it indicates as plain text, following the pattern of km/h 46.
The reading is km/h 110
